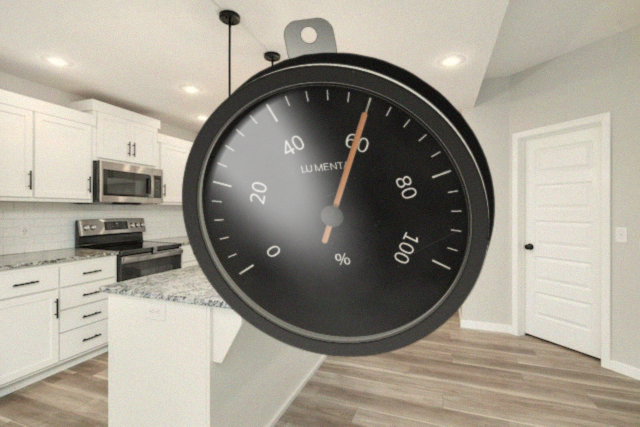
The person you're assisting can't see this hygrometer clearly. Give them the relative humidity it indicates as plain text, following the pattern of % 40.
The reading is % 60
